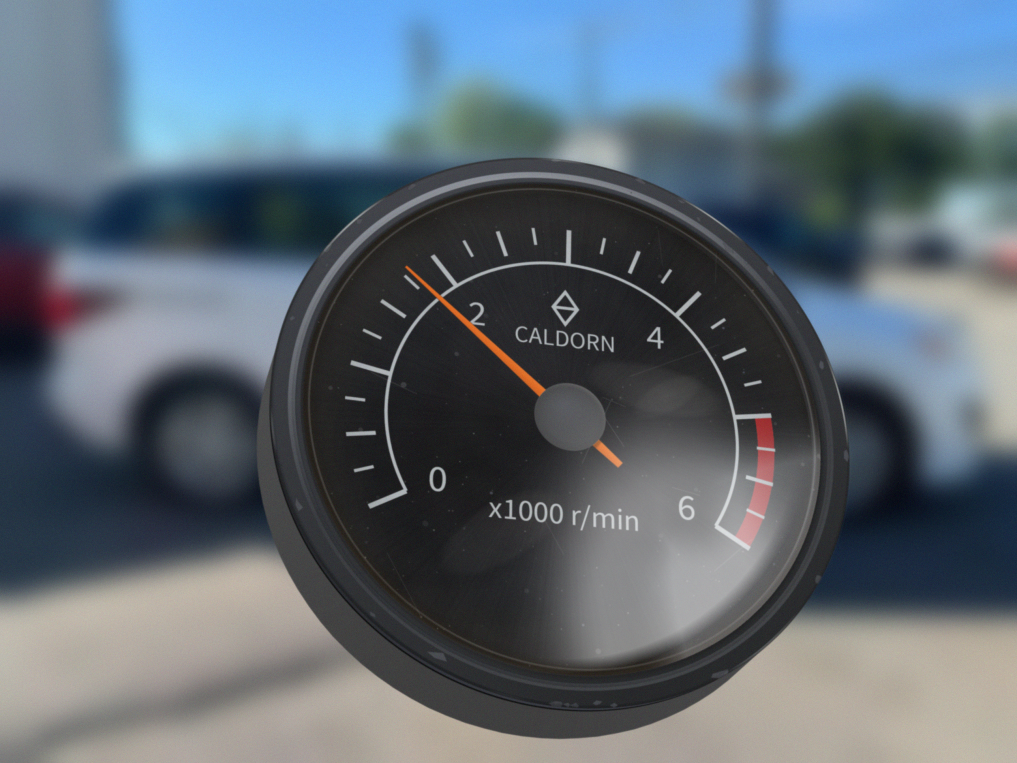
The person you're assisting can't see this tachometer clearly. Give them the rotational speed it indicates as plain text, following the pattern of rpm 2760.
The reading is rpm 1750
